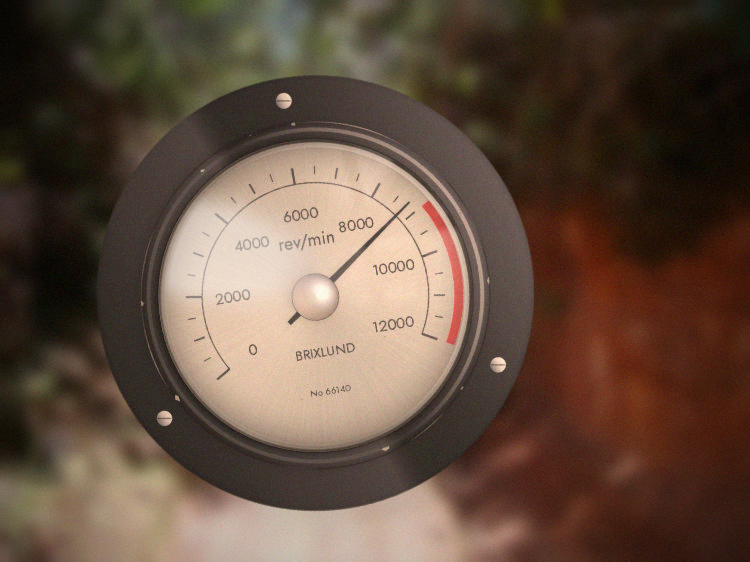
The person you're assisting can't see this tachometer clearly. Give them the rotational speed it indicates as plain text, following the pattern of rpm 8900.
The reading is rpm 8750
